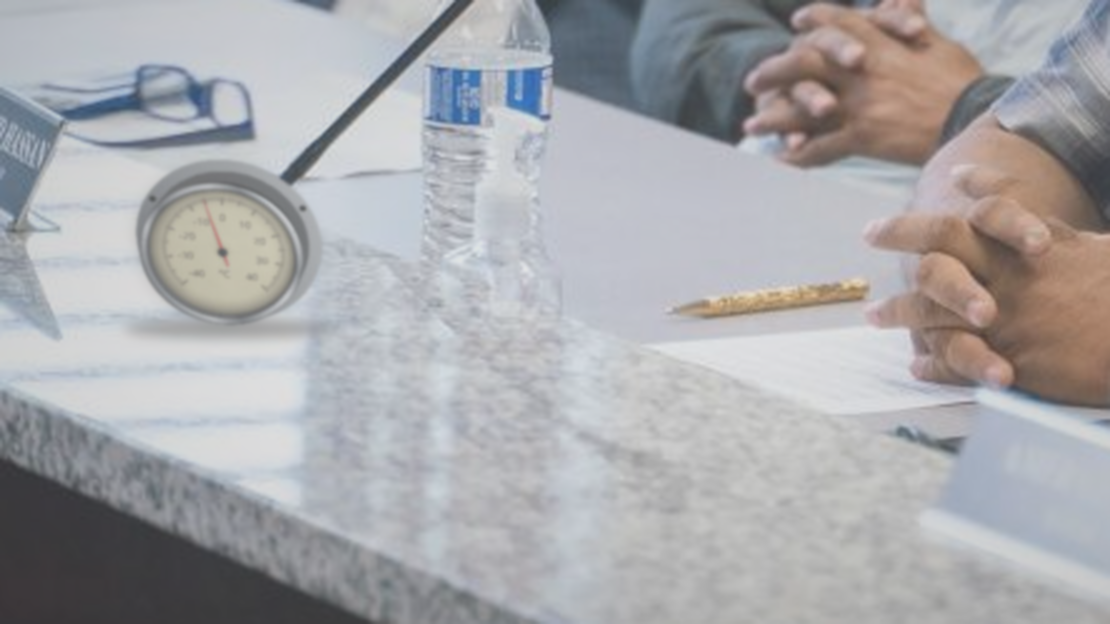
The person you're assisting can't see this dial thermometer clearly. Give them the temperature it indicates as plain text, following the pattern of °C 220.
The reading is °C -5
